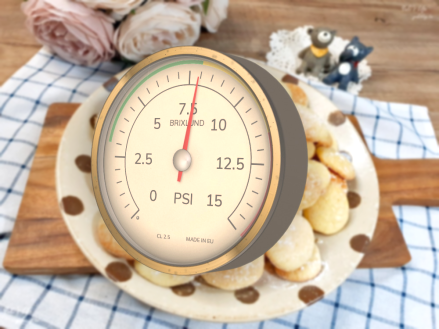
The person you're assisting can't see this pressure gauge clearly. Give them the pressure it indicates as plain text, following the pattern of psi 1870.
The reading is psi 8
